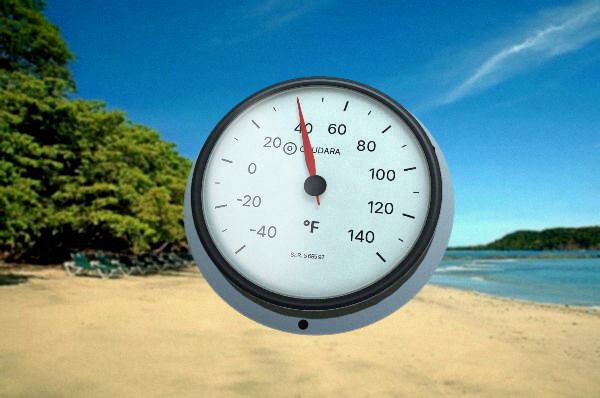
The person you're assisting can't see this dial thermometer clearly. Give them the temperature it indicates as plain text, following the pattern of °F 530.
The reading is °F 40
